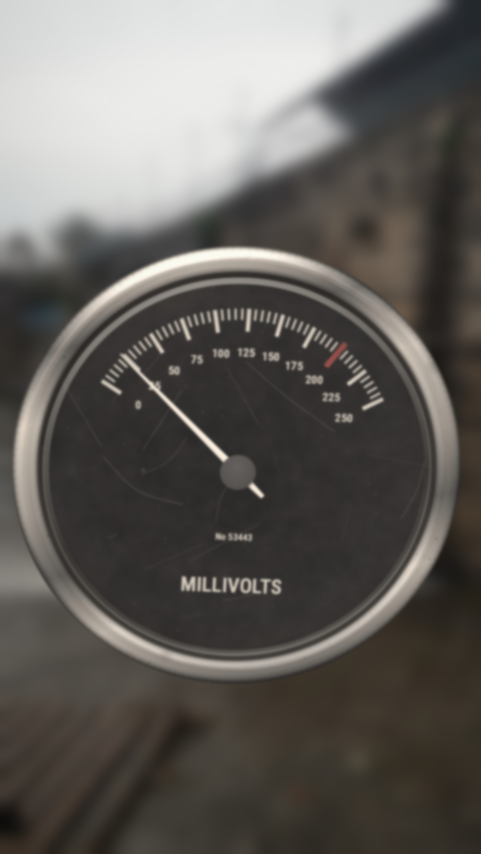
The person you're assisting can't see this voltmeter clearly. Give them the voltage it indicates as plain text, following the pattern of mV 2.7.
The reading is mV 25
